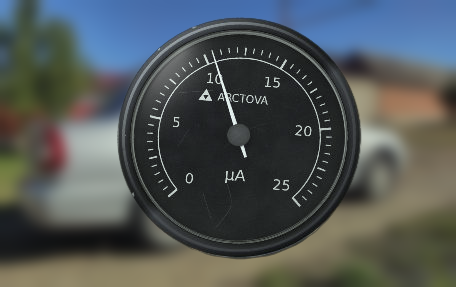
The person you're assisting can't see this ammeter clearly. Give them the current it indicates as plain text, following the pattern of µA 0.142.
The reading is µA 10.5
